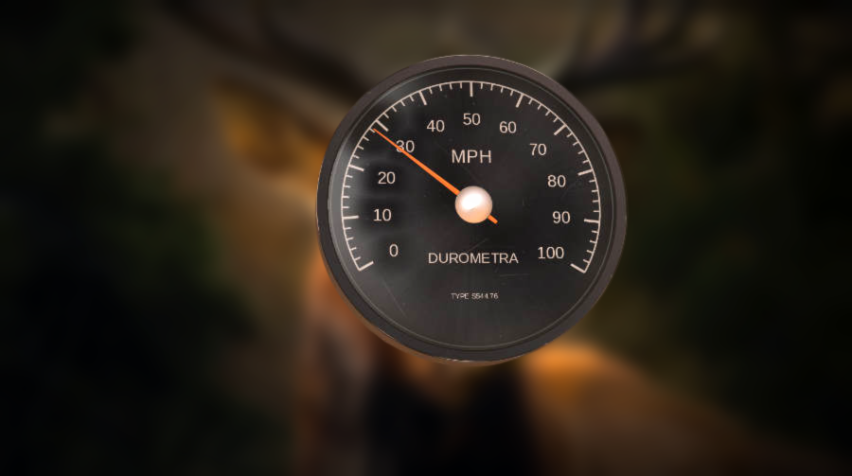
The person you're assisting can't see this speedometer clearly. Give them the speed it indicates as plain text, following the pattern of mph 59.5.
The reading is mph 28
